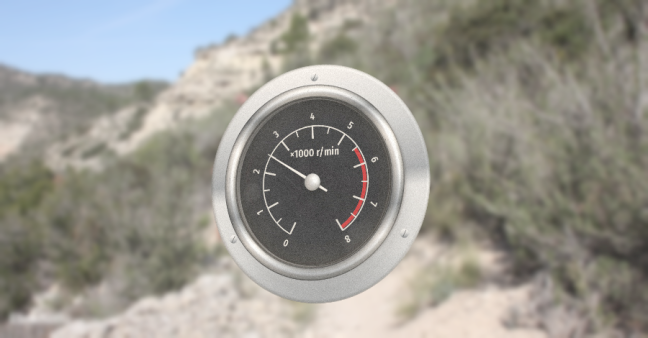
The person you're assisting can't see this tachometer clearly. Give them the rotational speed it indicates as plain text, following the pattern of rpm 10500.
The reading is rpm 2500
